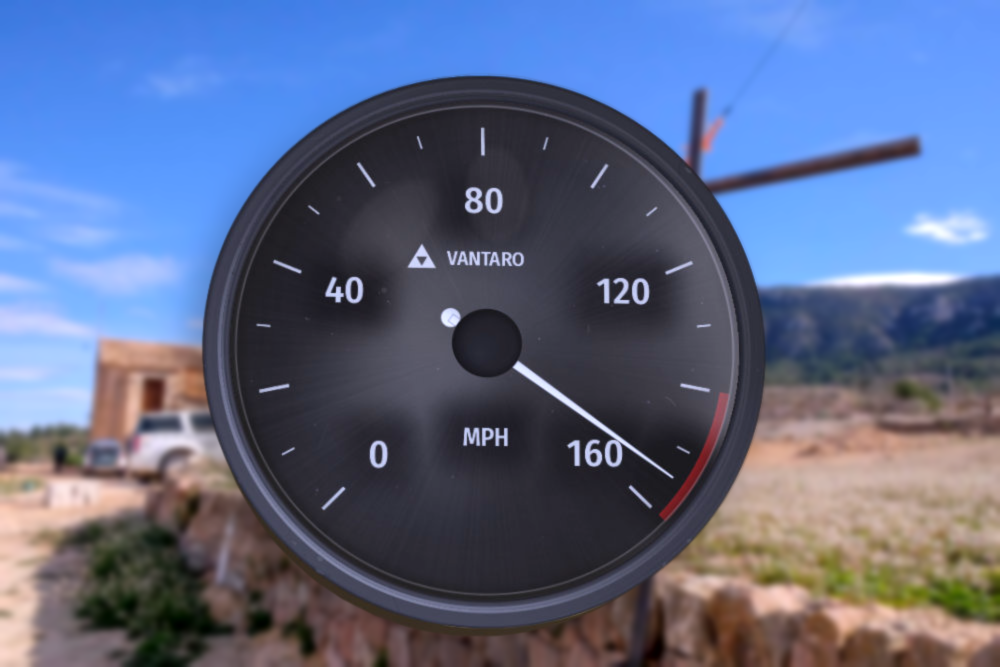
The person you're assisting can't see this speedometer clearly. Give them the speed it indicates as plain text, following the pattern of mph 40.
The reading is mph 155
